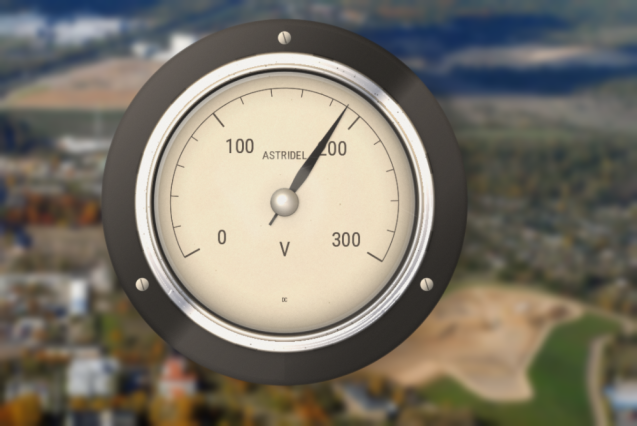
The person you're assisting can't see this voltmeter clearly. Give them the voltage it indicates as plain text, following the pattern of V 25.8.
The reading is V 190
